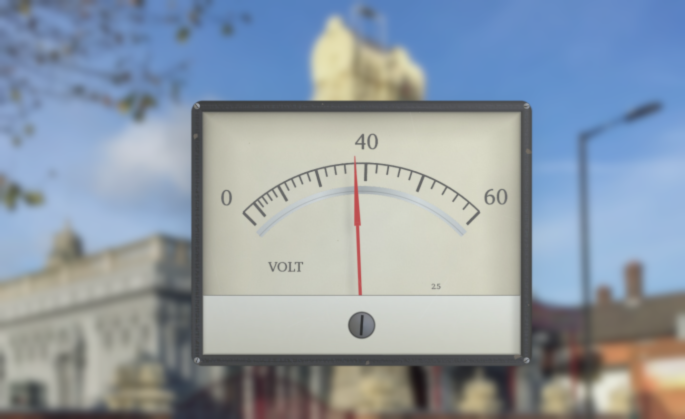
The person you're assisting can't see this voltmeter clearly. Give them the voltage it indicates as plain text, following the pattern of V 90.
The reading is V 38
